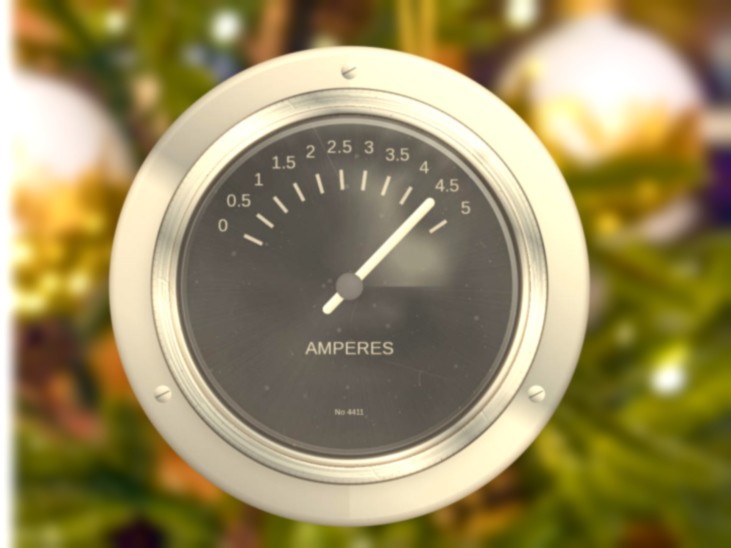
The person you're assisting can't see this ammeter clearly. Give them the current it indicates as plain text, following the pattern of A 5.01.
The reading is A 4.5
